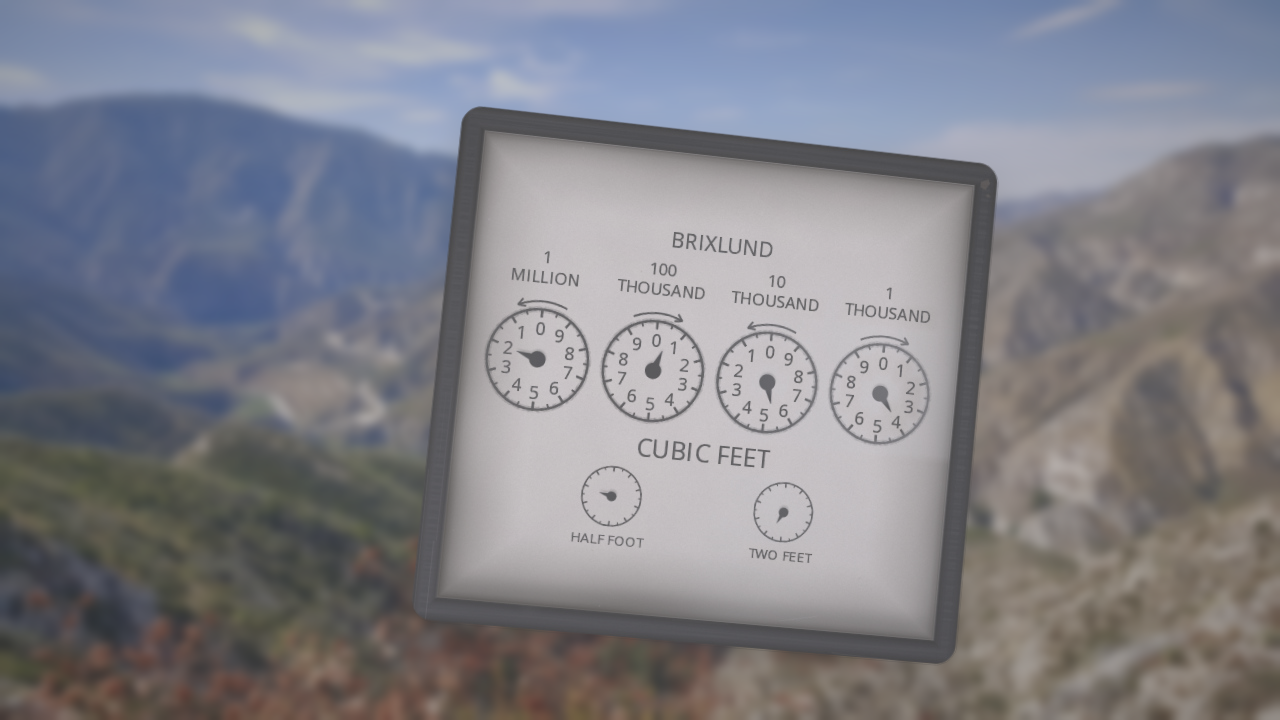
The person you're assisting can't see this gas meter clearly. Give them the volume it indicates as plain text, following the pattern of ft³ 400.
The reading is ft³ 205400
